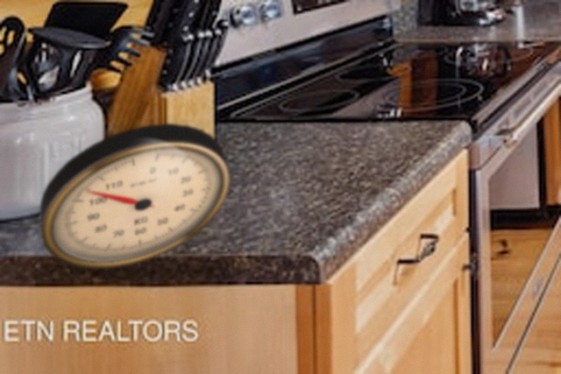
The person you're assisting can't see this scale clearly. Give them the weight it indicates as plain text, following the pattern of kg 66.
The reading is kg 105
